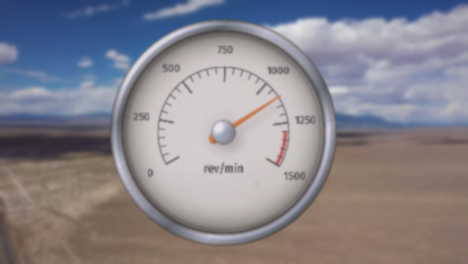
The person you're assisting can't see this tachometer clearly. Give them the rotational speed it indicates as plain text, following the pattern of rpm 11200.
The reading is rpm 1100
